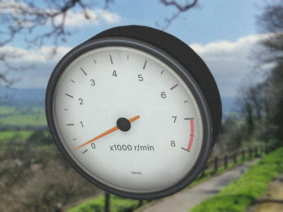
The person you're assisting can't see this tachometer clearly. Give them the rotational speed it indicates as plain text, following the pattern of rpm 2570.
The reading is rpm 250
